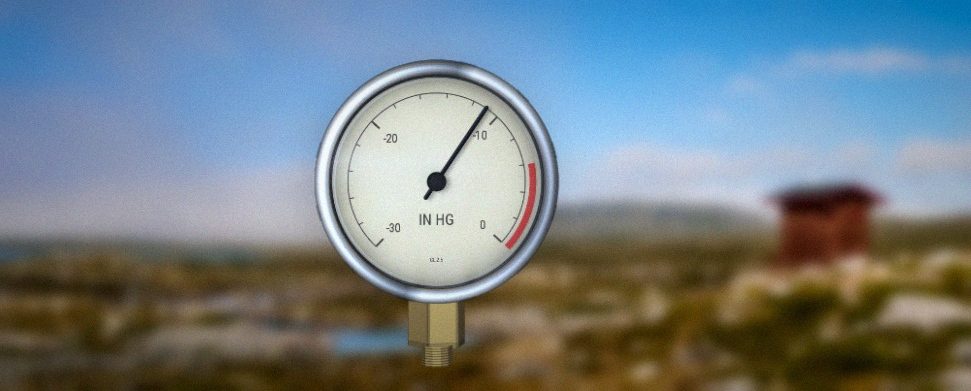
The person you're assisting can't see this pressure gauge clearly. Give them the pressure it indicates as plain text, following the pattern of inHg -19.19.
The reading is inHg -11
